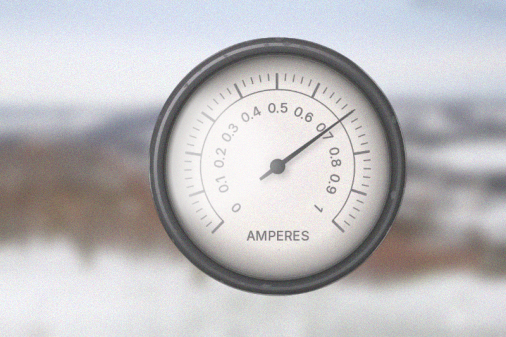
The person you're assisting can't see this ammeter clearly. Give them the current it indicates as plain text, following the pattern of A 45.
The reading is A 0.7
